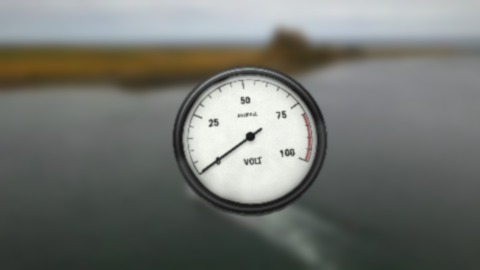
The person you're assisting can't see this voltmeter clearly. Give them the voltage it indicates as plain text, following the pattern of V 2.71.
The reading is V 0
